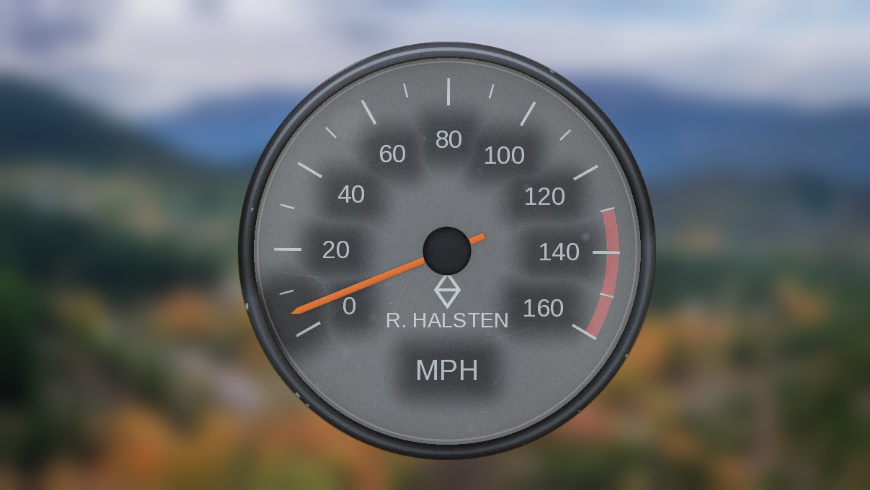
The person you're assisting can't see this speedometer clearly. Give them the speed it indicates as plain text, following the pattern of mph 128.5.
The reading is mph 5
